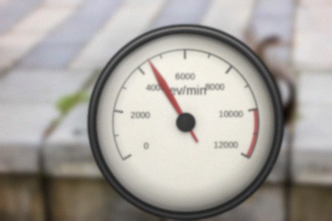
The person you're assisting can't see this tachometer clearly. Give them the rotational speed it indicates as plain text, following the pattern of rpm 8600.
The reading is rpm 4500
